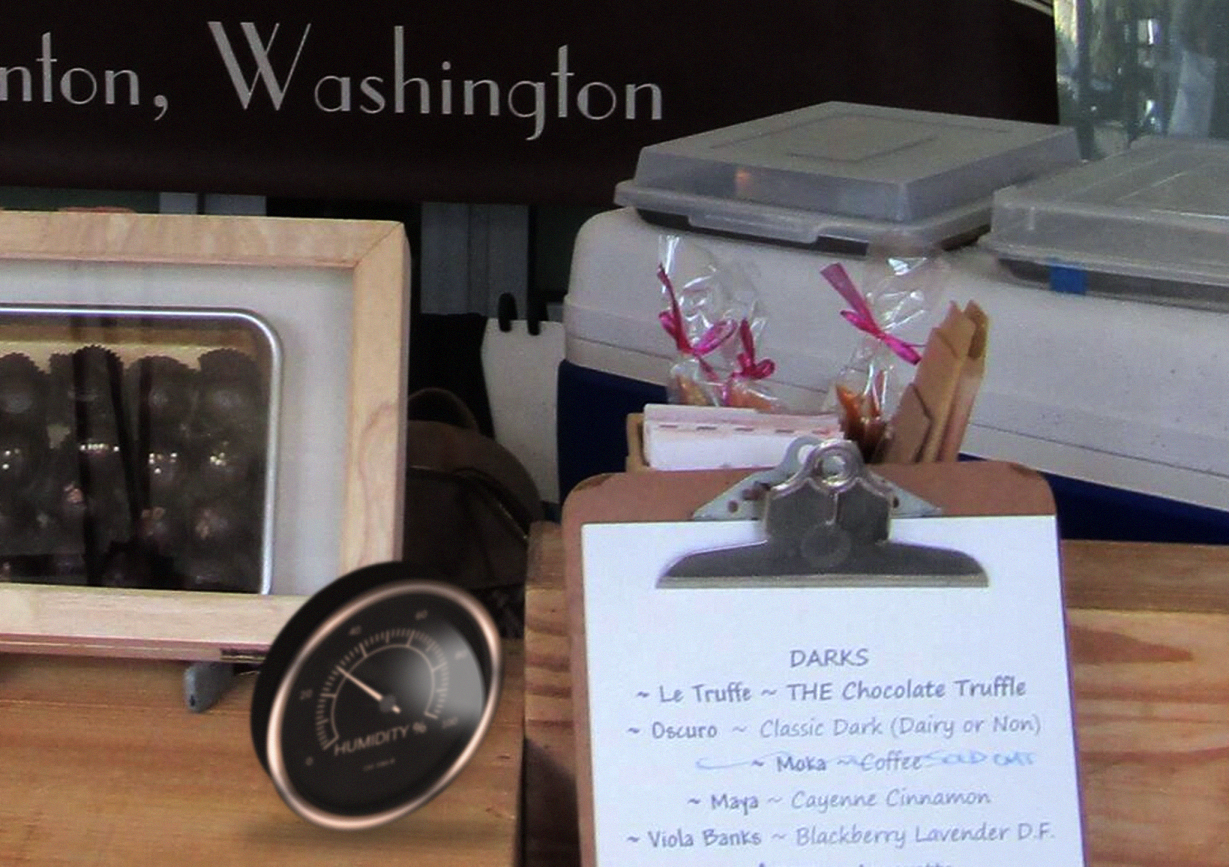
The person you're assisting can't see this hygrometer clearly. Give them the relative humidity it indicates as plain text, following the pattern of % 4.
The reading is % 30
